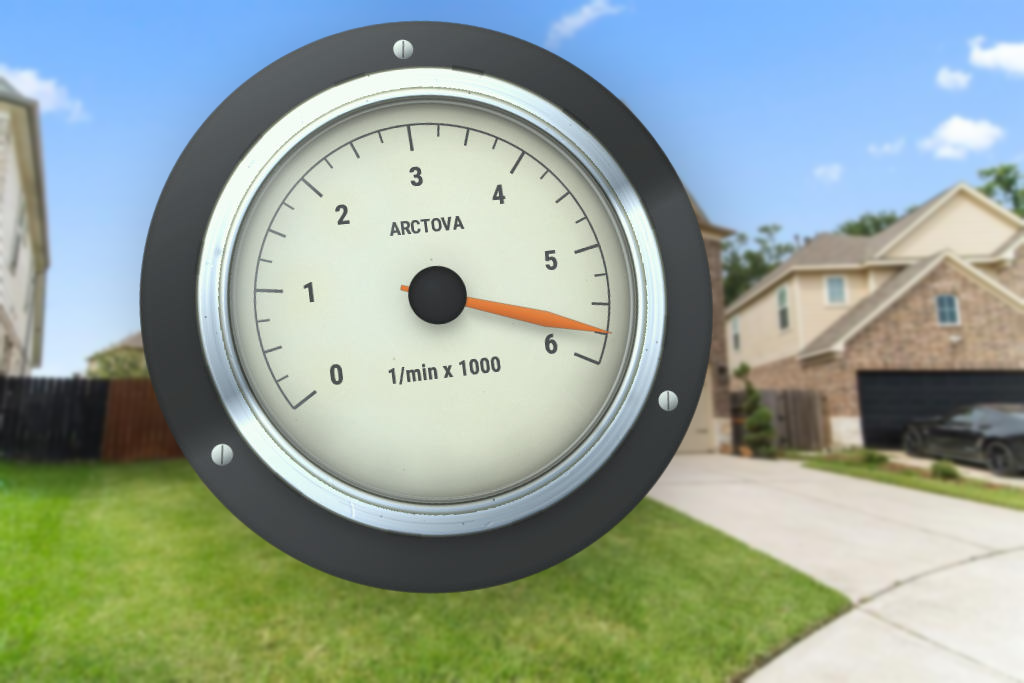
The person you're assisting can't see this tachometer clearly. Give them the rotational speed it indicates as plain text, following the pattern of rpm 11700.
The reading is rpm 5750
